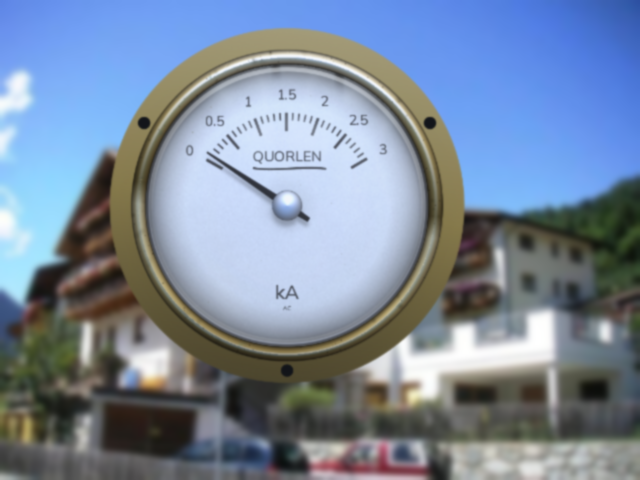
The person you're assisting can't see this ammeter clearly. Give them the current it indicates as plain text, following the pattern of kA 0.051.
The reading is kA 0.1
